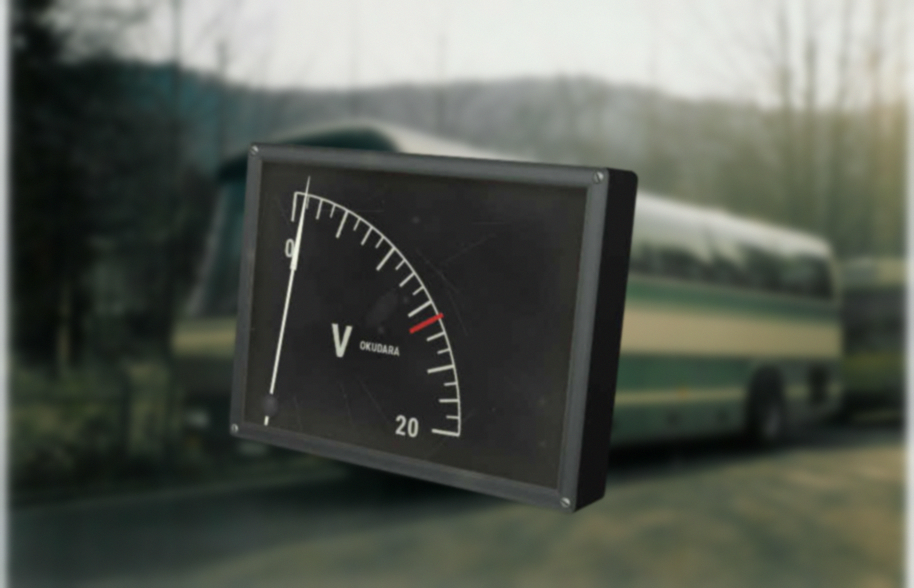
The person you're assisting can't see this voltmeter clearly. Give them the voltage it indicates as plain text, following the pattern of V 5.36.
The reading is V 1
